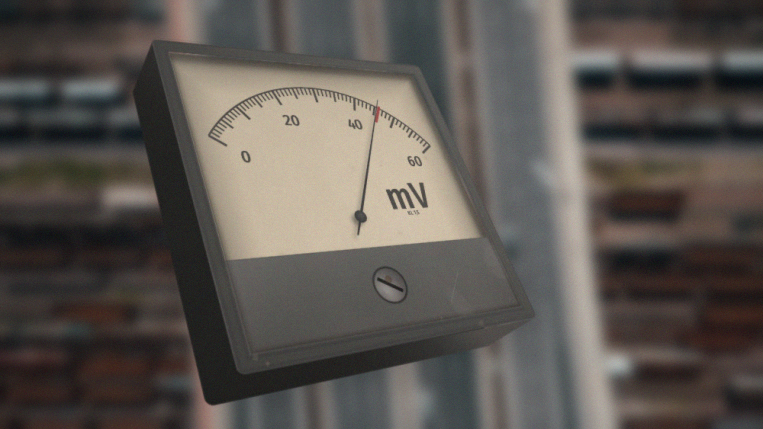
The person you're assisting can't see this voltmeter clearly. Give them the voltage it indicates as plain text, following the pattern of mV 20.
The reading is mV 45
